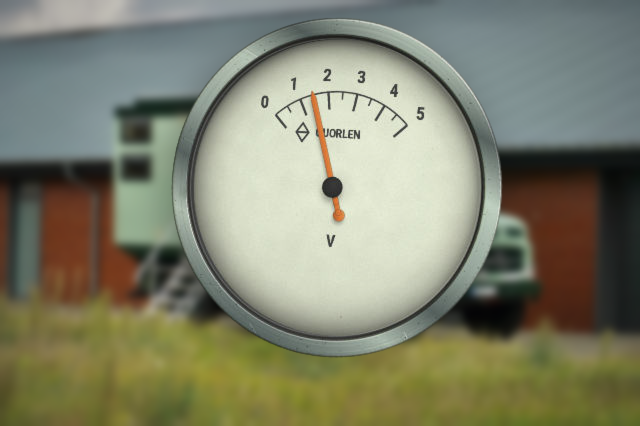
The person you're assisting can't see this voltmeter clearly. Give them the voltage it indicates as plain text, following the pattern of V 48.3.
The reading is V 1.5
